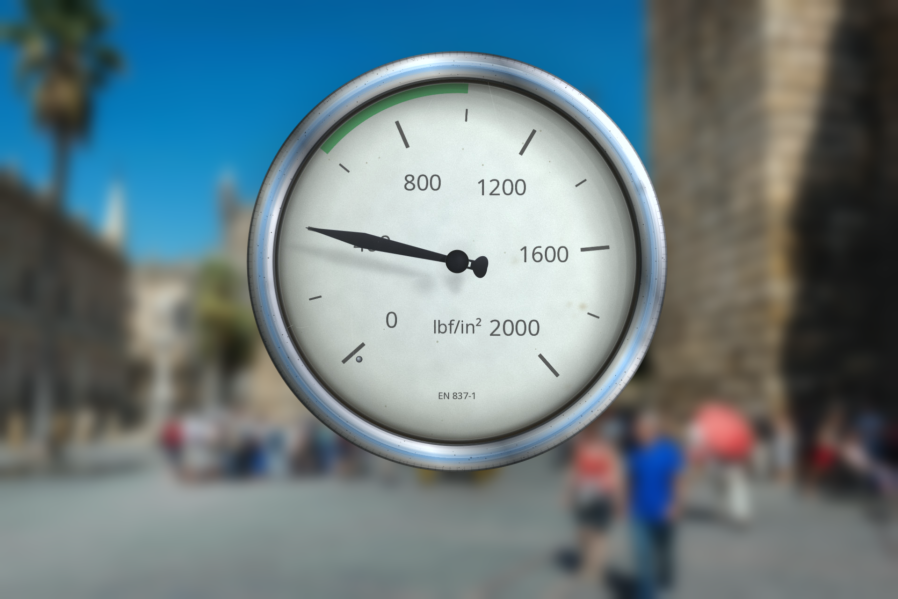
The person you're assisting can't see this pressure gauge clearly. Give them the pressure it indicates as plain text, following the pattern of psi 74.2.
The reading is psi 400
